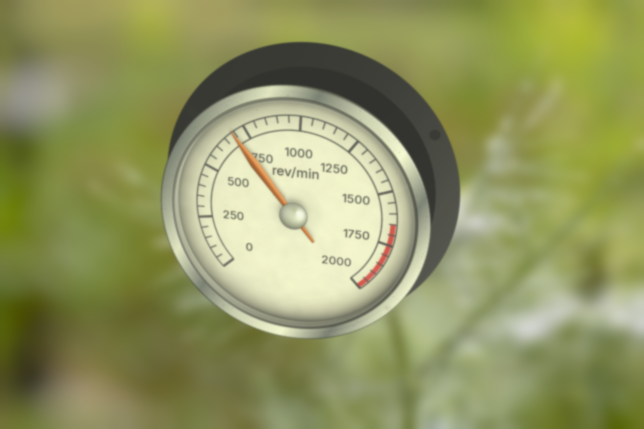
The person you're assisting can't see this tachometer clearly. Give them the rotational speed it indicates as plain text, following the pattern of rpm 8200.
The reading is rpm 700
